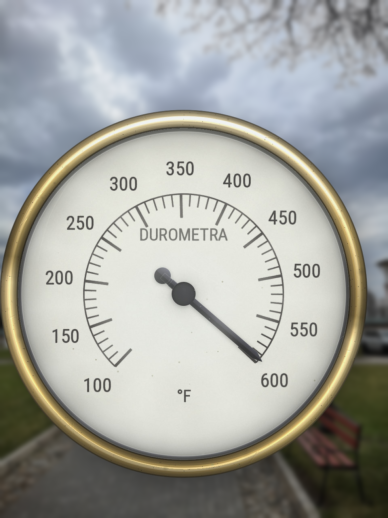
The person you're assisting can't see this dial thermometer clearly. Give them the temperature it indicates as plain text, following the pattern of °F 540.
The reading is °F 595
